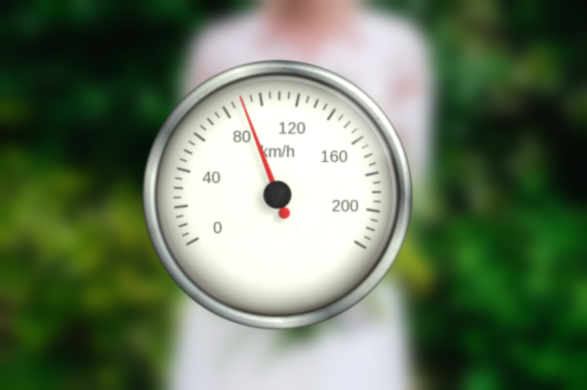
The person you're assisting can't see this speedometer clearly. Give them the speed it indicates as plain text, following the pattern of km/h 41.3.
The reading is km/h 90
